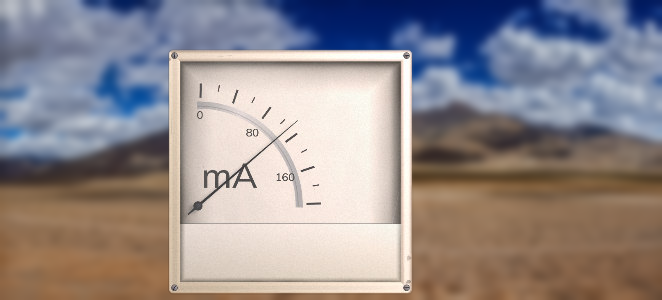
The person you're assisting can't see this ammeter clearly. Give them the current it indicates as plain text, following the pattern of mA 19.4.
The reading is mA 110
